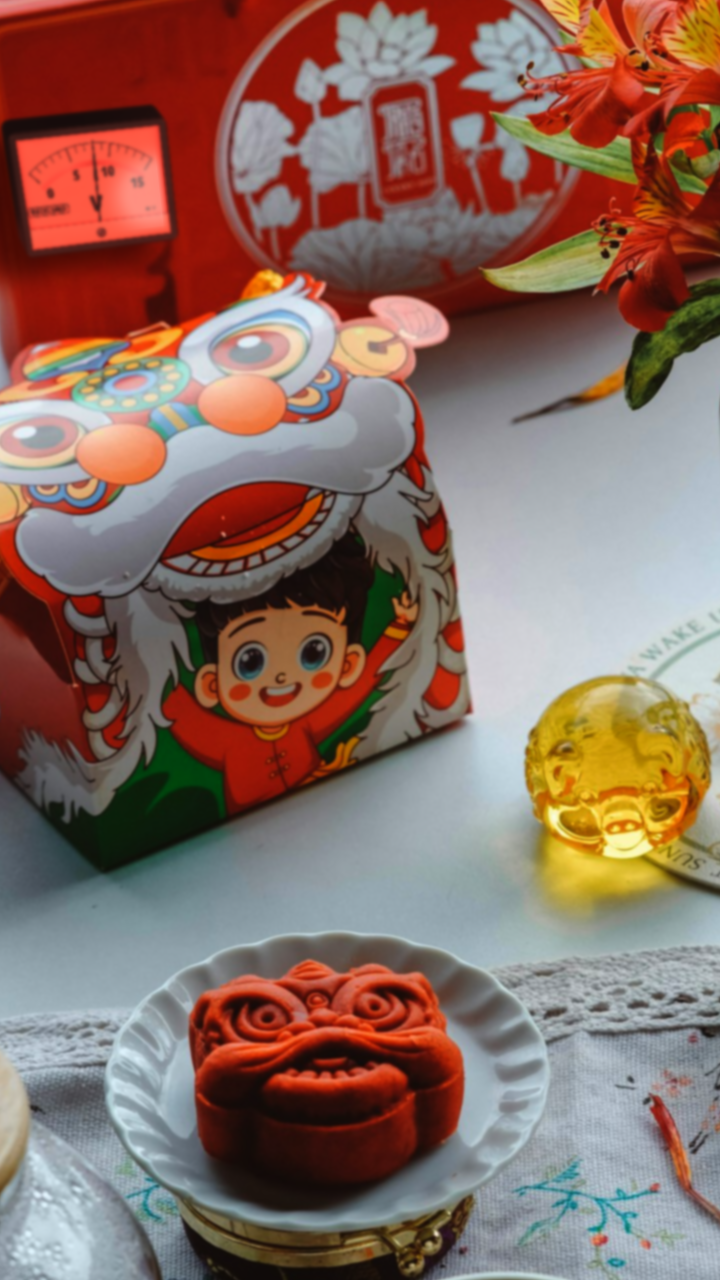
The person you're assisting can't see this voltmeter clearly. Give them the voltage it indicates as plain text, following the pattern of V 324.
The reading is V 8
